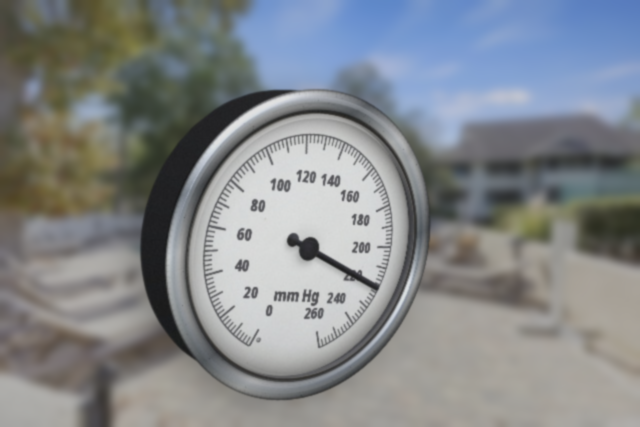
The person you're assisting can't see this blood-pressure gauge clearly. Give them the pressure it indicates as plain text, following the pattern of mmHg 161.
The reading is mmHg 220
